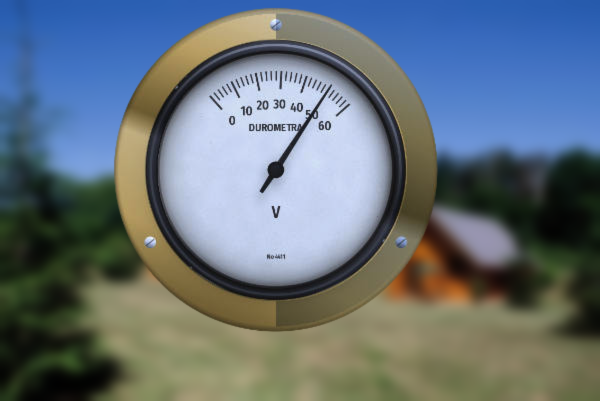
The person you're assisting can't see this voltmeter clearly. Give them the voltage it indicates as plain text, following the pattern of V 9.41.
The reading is V 50
